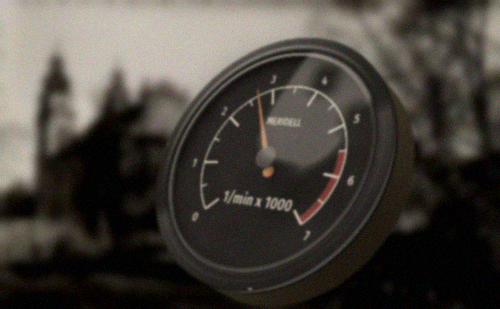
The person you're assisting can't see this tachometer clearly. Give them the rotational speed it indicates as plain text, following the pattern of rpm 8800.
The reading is rpm 2750
